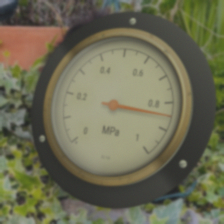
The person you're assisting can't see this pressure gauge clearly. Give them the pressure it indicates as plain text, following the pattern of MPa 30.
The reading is MPa 0.85
